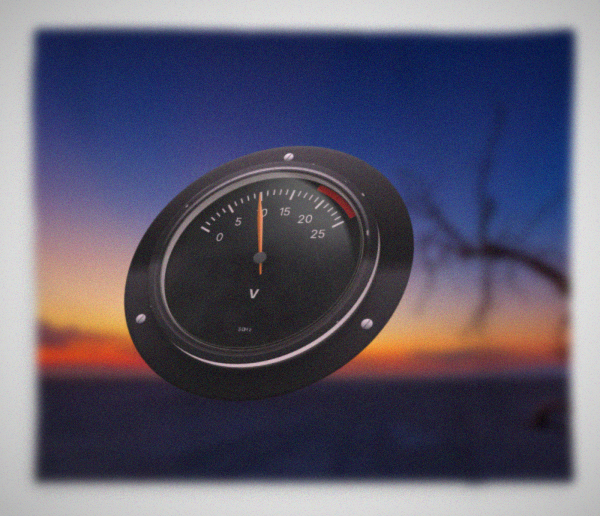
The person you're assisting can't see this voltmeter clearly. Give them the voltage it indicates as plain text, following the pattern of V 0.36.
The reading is V 10
